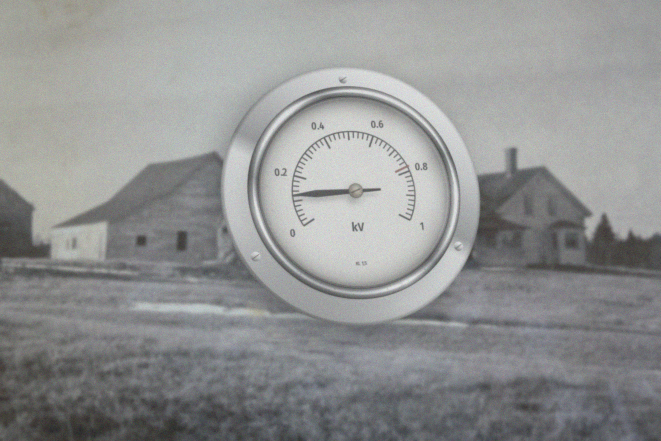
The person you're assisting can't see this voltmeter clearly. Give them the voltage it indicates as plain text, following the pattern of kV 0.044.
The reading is kV 0.12
